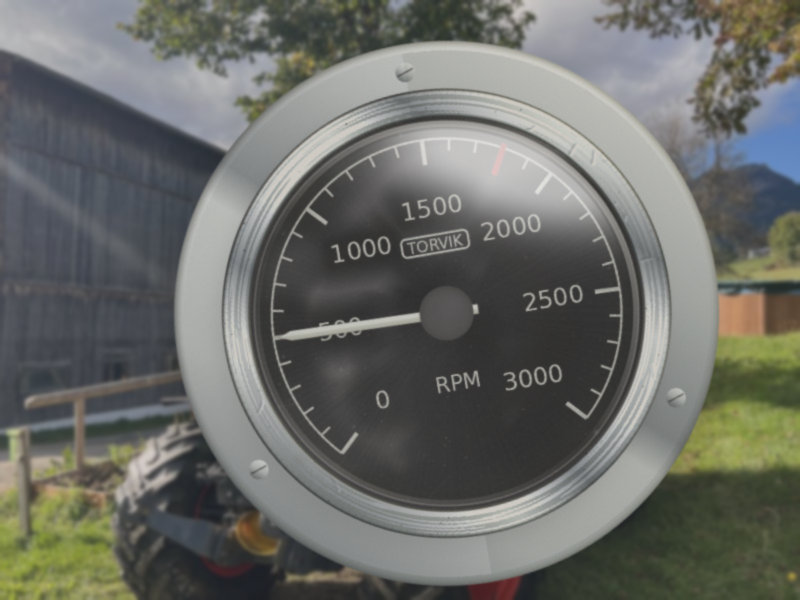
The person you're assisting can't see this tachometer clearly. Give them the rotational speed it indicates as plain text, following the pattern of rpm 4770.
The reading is rpm 500
